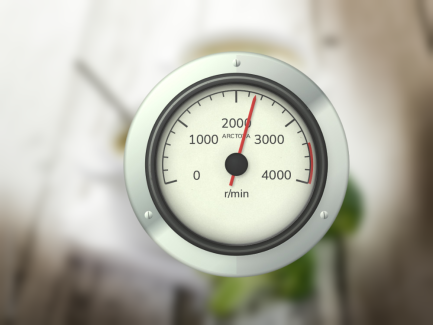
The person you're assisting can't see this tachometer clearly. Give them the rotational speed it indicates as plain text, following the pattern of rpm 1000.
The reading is rpm 2300
